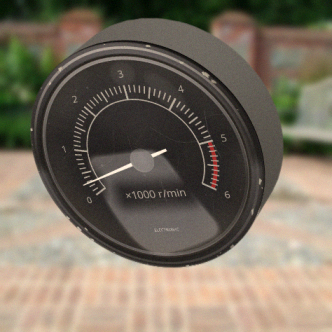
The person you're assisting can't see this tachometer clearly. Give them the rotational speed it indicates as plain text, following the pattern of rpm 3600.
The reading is rpm 300
